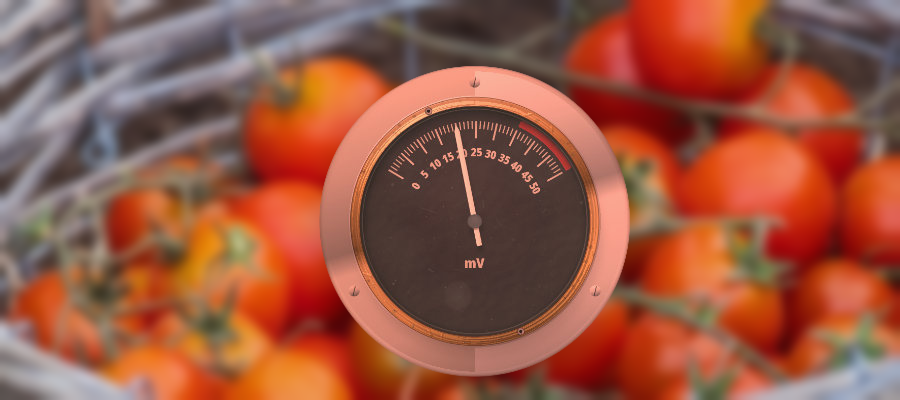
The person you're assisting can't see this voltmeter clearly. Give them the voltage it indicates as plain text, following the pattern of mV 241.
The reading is mV 20
